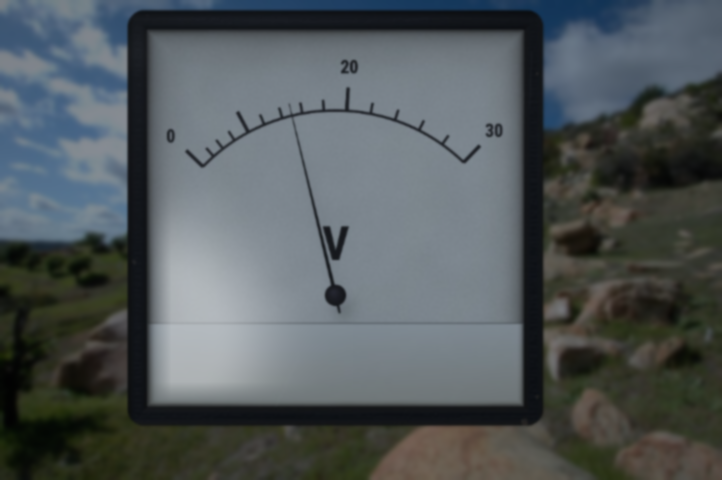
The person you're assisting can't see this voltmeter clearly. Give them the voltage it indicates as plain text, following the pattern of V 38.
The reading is V 15
